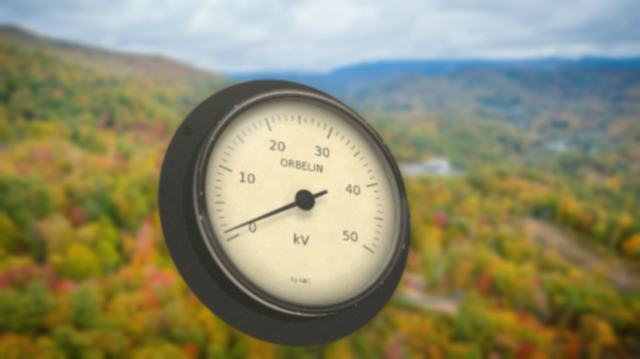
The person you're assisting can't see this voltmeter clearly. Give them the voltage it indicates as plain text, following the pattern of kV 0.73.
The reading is kV 1
